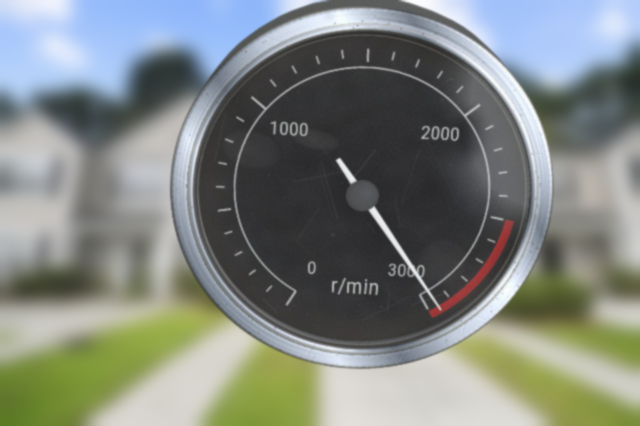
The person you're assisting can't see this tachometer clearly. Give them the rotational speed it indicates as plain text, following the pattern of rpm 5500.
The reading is rpm 2950
